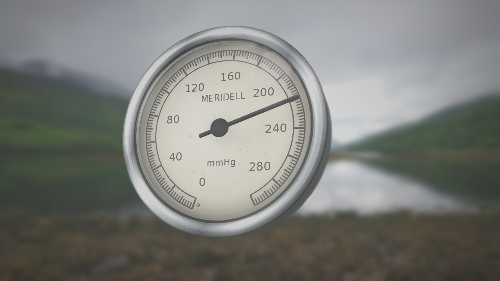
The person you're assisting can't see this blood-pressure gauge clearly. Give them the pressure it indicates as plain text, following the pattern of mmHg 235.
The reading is mmHg 220
